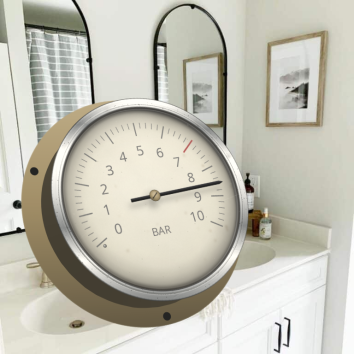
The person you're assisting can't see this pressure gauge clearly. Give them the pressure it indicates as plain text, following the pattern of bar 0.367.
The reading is bar 8.6
